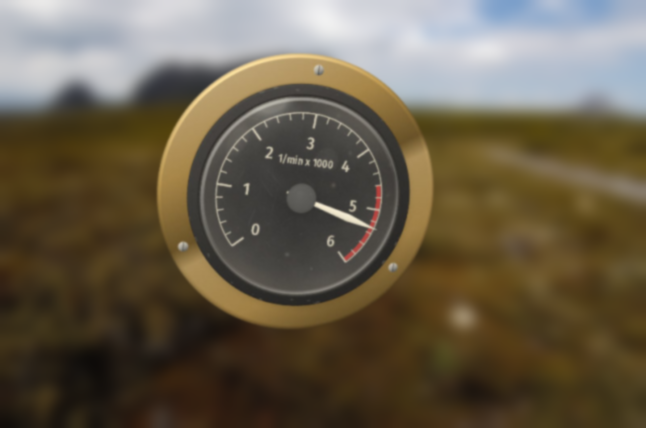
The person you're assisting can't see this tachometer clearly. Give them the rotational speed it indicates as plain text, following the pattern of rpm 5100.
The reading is rpm 5300
